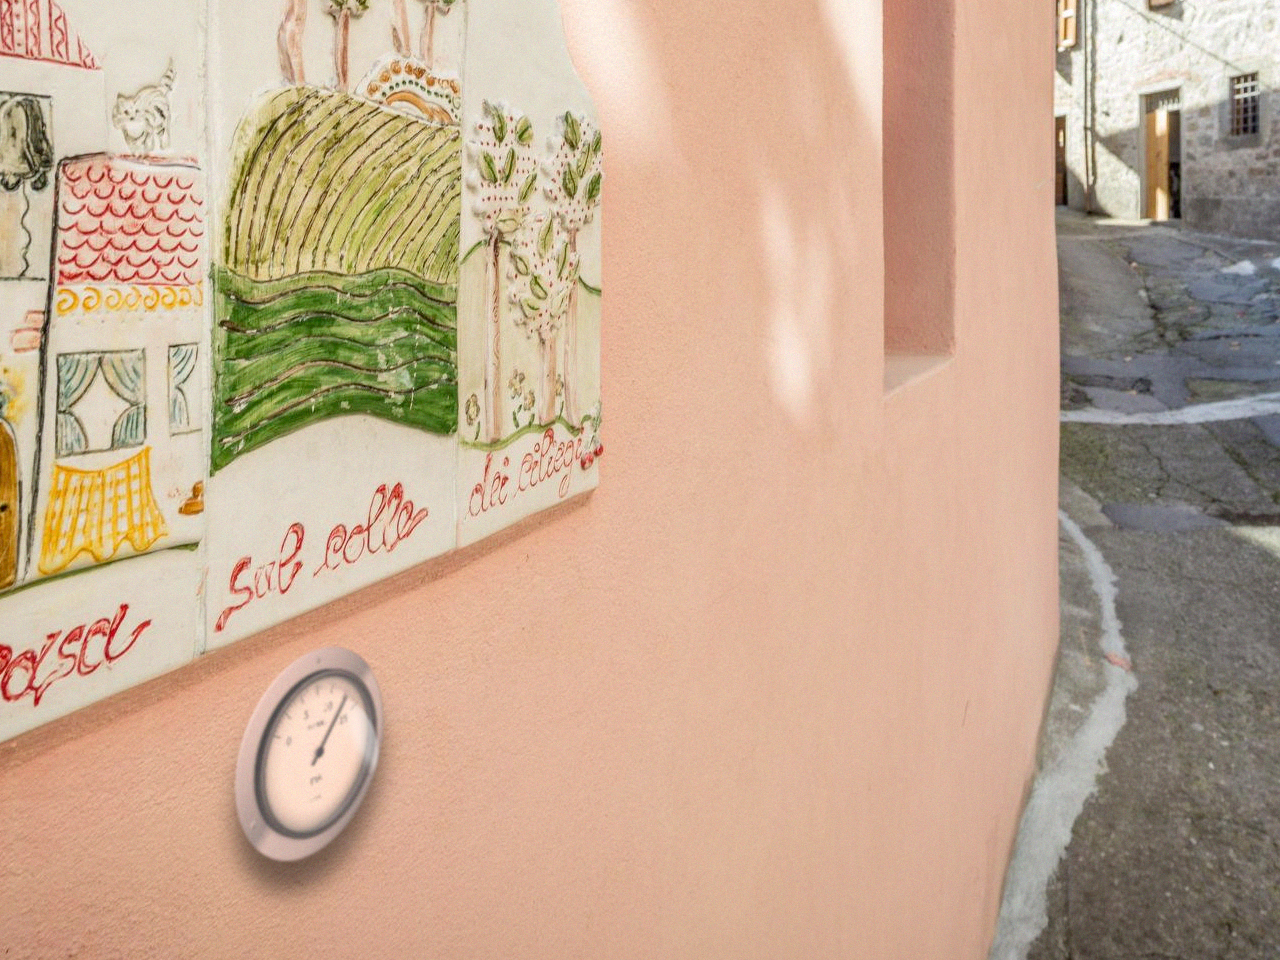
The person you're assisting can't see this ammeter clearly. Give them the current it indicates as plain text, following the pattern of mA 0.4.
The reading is mA 12.5
